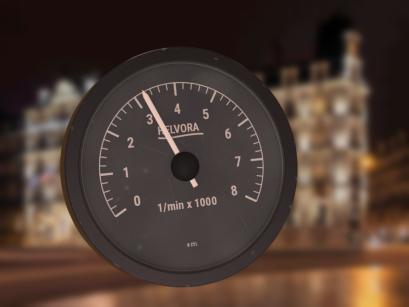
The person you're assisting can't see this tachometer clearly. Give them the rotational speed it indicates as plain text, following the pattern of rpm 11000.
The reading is rpm 3200
